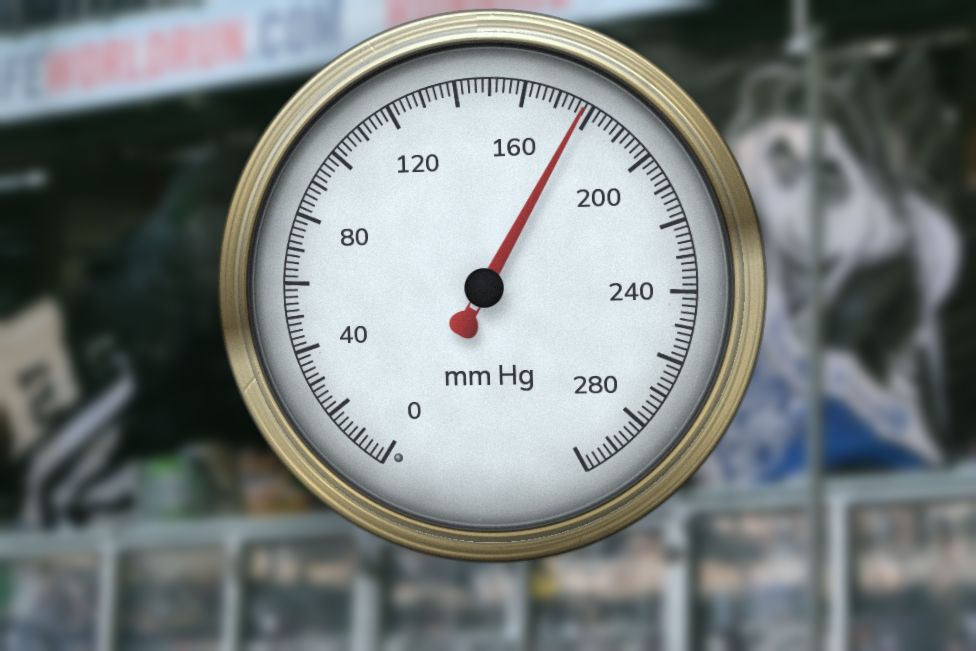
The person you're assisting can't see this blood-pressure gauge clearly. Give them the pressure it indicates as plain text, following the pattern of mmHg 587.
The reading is mmHg 178
